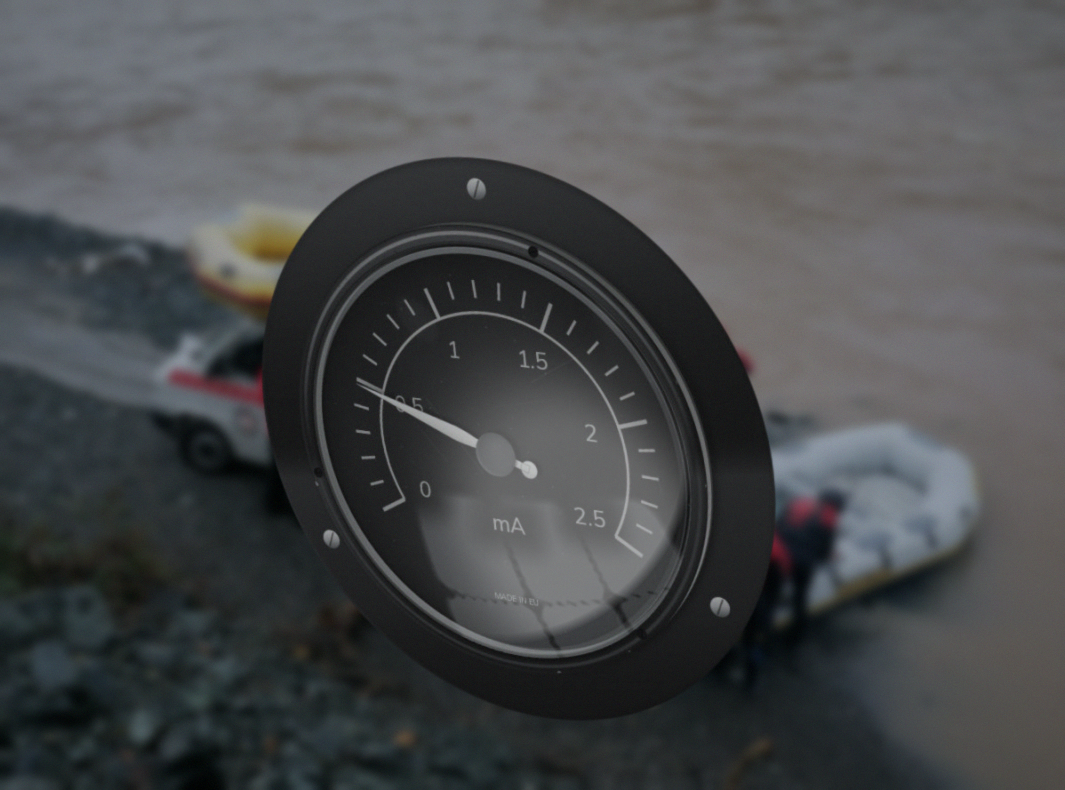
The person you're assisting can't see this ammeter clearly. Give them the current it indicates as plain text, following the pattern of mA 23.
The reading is mA 0.5
